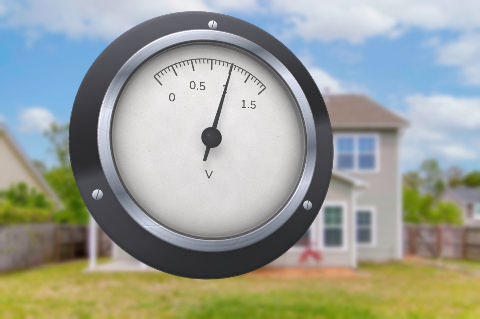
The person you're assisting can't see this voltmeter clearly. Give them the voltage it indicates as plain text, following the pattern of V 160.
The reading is V 1
